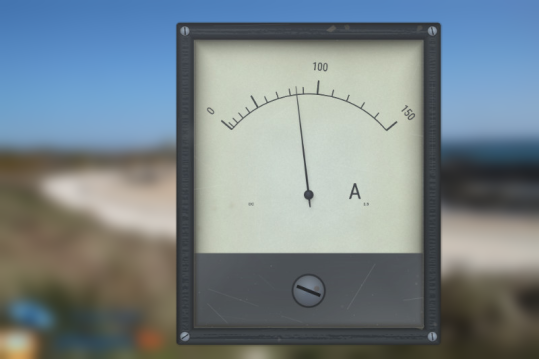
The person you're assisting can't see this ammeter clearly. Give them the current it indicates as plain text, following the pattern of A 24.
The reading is A 85
